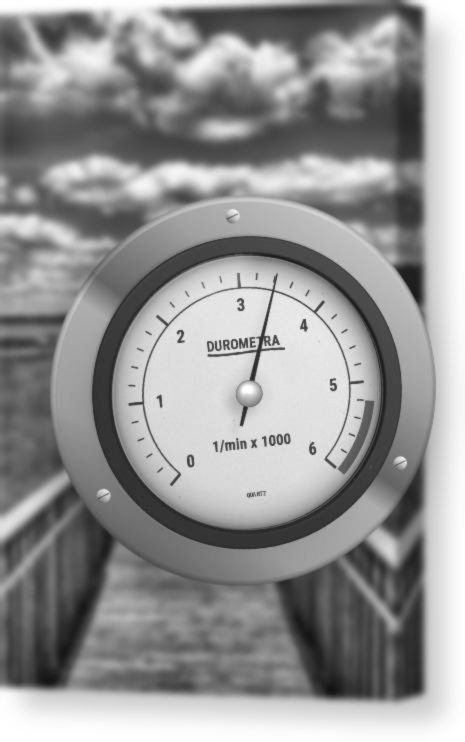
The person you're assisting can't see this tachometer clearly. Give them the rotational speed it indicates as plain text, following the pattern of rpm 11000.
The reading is rpm 3400
